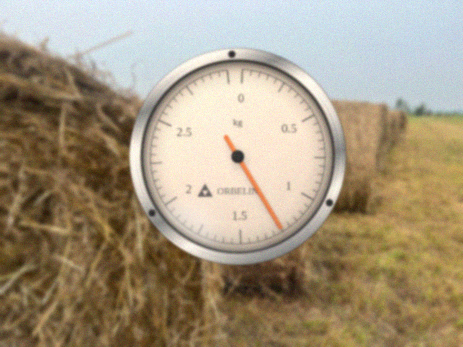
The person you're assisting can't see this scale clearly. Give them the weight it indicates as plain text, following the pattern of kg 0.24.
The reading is kg 1.25
